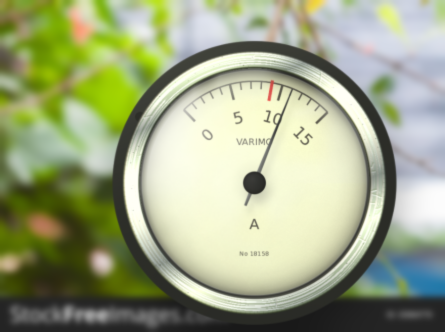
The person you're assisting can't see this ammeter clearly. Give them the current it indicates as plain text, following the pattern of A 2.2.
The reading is A 11
